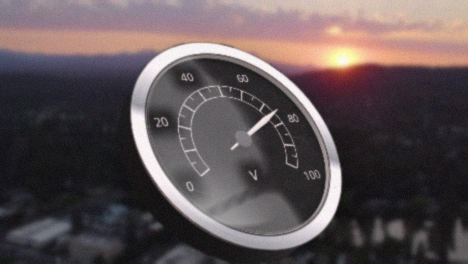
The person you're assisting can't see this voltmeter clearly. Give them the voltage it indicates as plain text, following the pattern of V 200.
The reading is V 75
